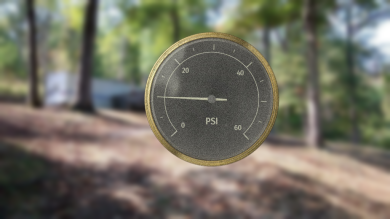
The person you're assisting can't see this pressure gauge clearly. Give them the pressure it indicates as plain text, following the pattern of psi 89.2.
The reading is psi 10
